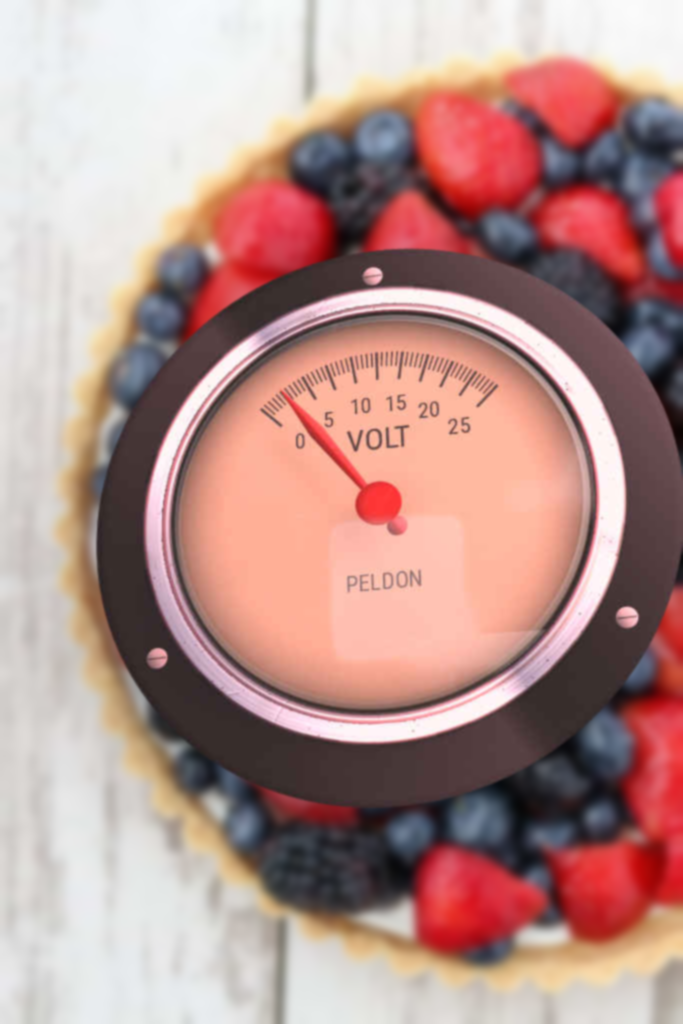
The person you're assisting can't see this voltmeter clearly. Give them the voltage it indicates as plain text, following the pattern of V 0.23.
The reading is V 2.5
